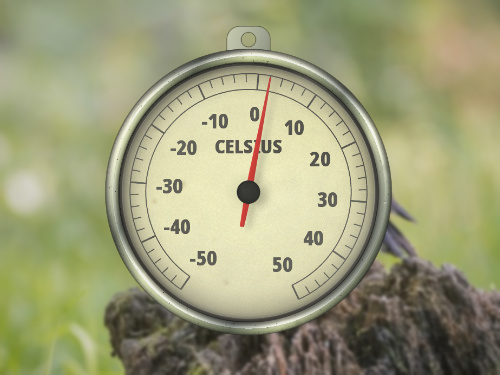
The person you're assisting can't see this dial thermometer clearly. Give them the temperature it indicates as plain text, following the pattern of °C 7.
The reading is °C 2
